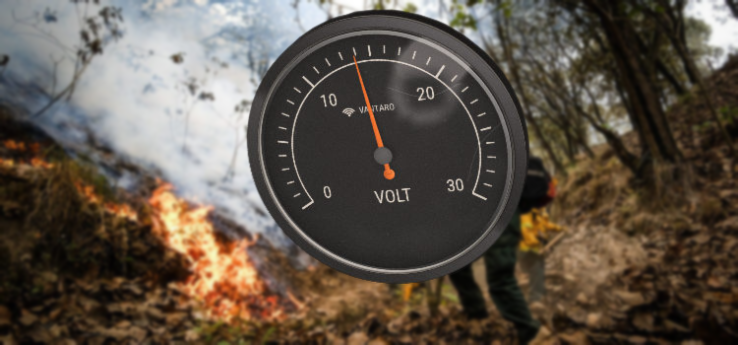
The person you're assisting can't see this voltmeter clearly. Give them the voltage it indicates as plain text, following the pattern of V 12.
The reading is V 14
